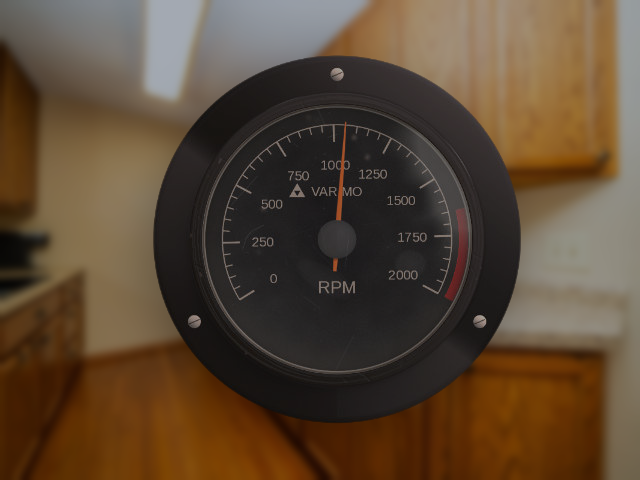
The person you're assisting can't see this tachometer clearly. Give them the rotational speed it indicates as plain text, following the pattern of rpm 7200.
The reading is rpm 1050
